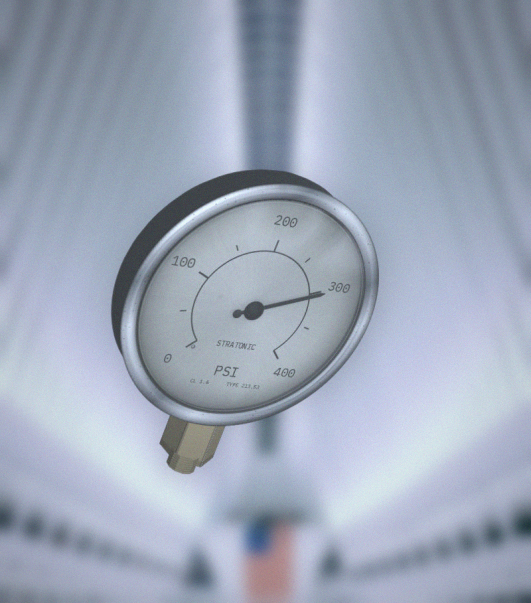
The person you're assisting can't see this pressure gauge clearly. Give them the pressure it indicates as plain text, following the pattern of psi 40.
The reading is psi 300
